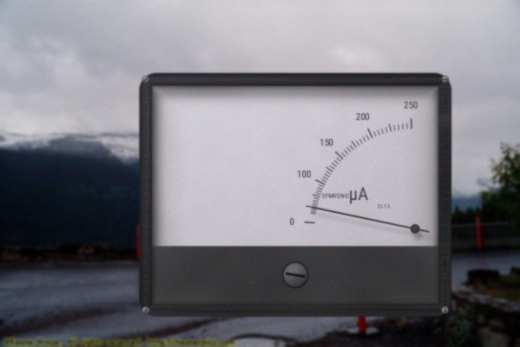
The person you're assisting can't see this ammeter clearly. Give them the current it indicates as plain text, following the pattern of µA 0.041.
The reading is µA 50
